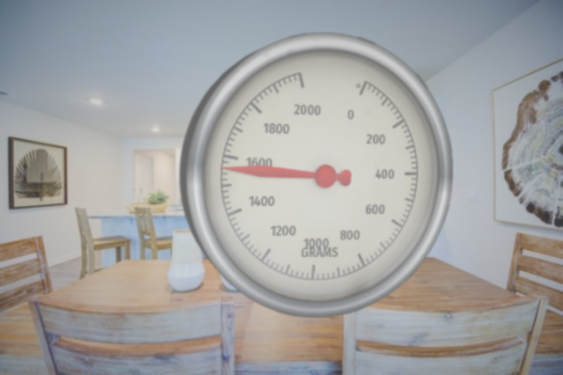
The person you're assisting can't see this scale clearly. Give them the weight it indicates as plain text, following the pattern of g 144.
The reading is g 1560
